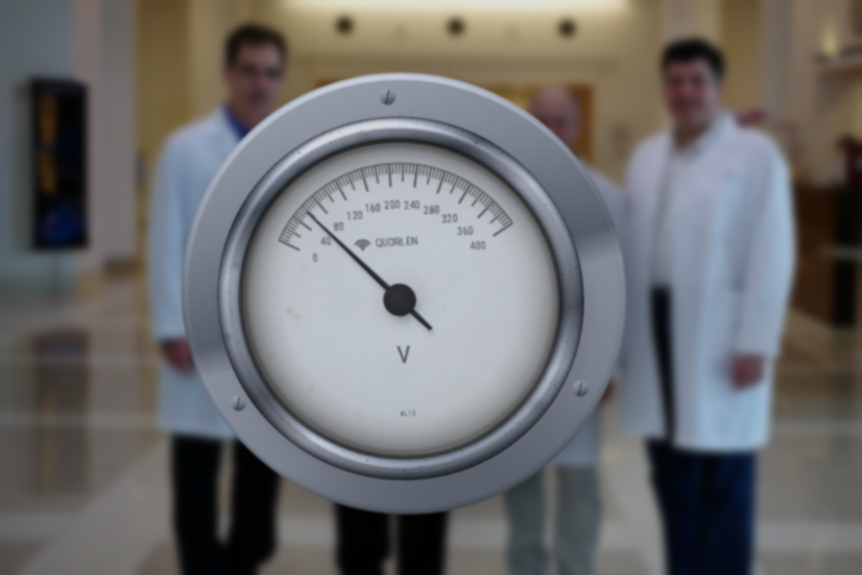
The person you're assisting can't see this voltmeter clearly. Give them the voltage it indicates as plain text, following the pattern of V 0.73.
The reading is V 60
